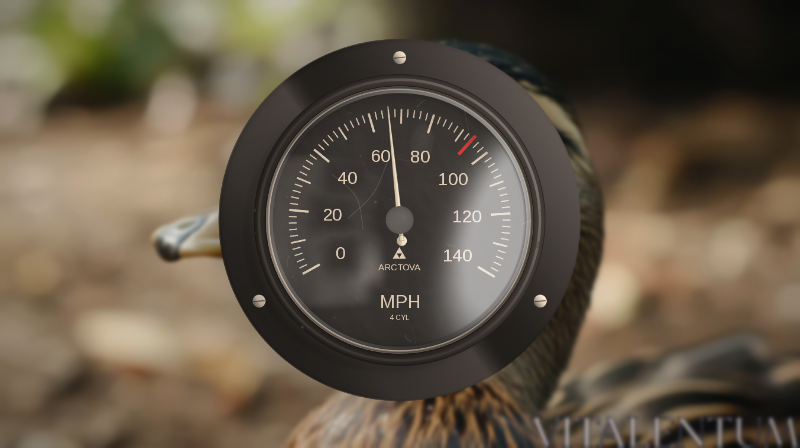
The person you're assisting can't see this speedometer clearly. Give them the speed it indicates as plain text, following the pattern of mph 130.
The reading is mph 66
